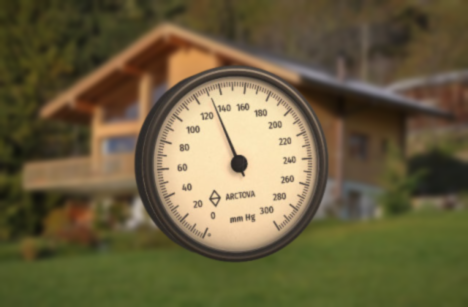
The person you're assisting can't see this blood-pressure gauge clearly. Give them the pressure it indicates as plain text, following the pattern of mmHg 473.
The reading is mmHg 130
